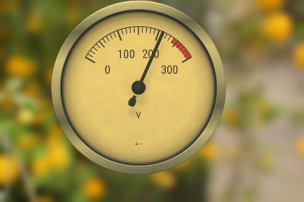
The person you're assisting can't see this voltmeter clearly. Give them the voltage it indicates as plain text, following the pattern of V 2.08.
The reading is V 210
